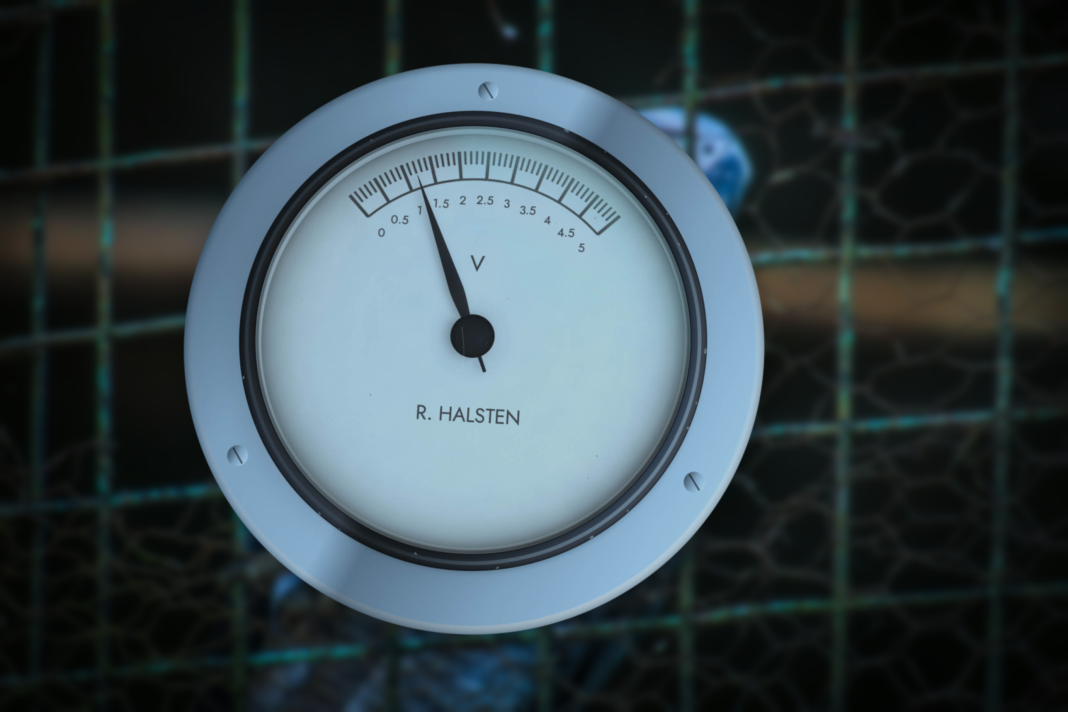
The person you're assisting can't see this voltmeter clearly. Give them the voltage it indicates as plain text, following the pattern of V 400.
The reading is V 1.2
